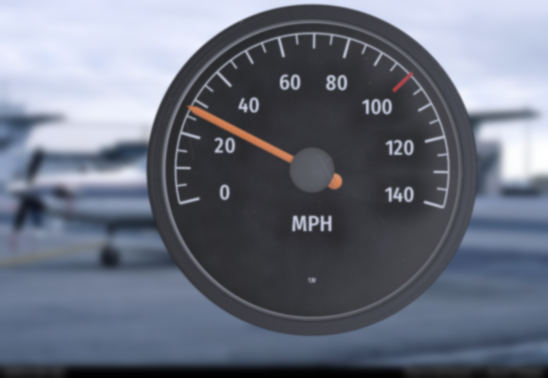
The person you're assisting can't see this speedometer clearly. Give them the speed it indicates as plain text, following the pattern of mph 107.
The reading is mph 27.5
